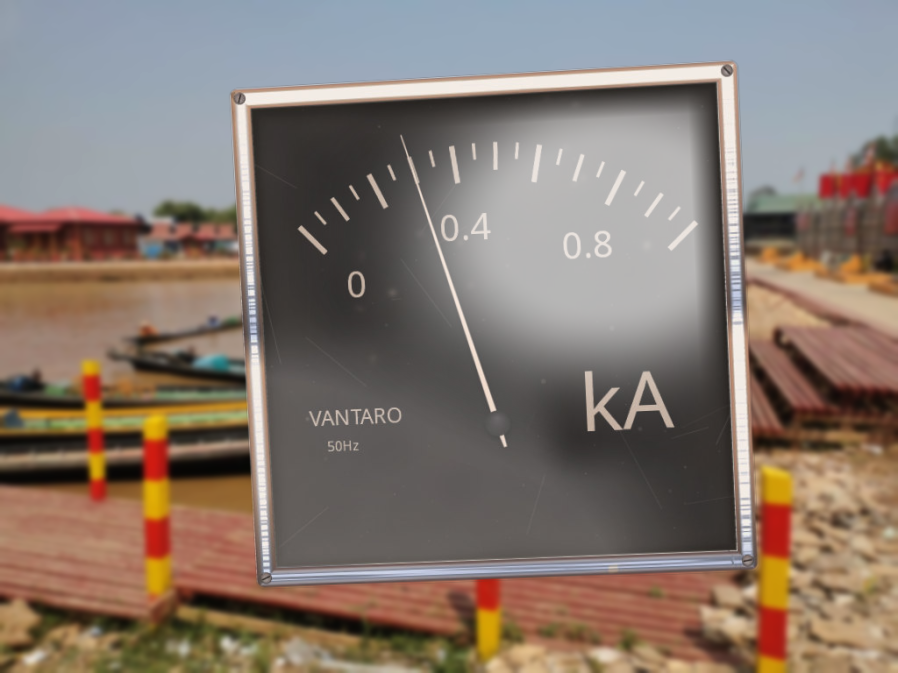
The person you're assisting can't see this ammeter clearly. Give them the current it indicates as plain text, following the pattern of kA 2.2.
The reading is kA 0.3
